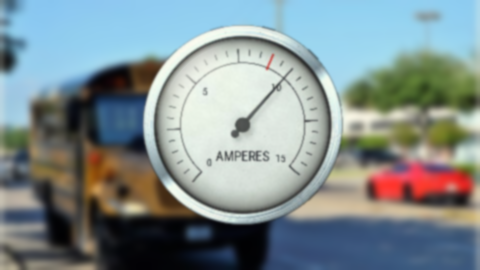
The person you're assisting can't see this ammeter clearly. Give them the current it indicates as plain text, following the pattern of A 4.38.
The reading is A 10
